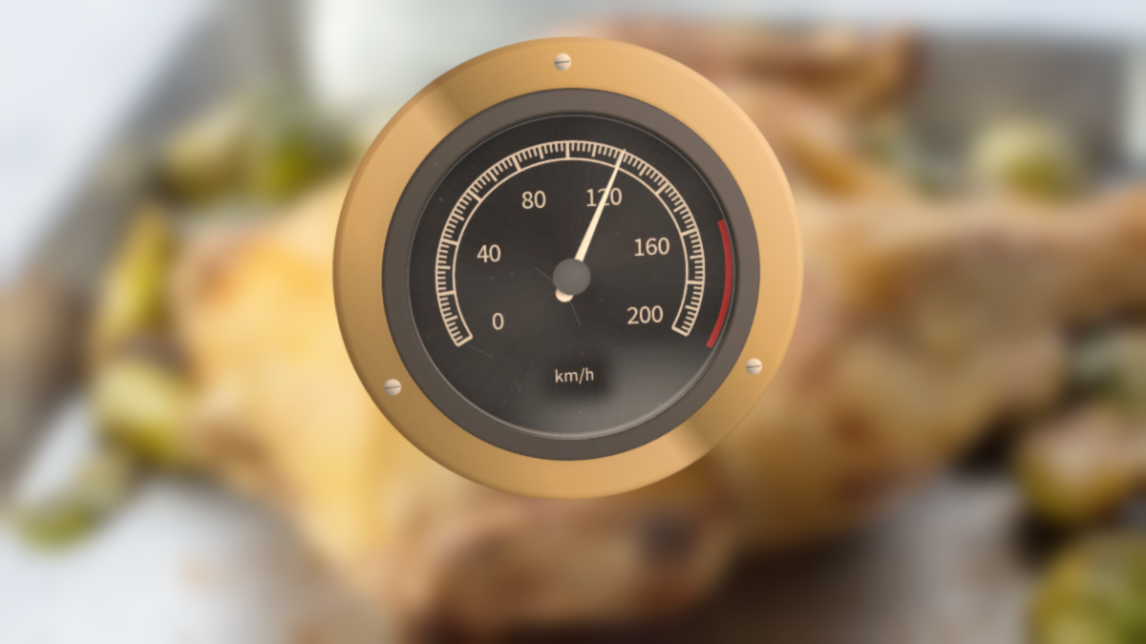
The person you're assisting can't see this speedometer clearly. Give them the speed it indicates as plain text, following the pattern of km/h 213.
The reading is km/h 120
